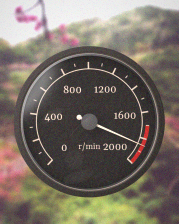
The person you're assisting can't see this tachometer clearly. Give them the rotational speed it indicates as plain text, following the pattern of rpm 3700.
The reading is rpm 1850
